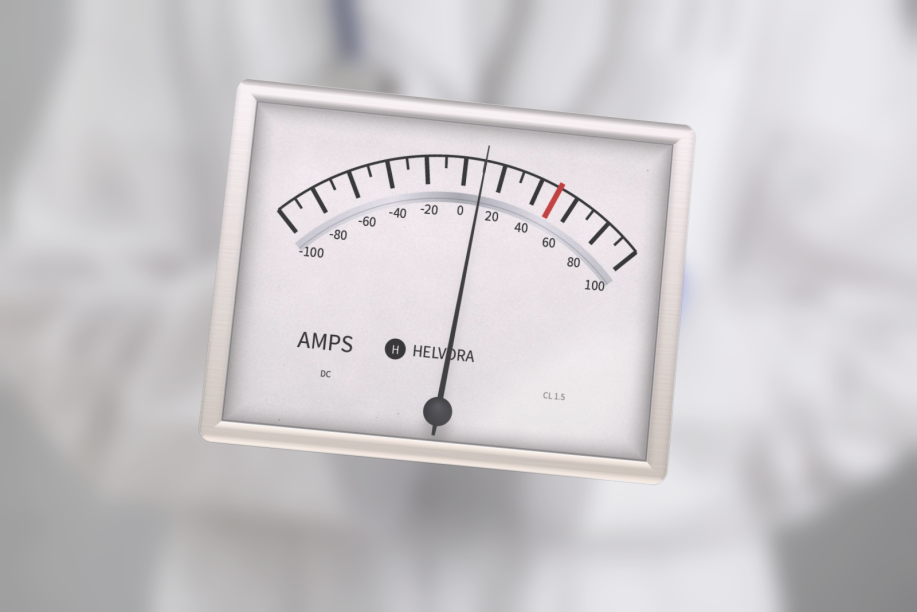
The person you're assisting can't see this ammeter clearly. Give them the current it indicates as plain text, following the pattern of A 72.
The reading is A 10
